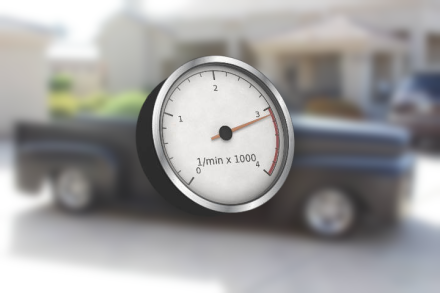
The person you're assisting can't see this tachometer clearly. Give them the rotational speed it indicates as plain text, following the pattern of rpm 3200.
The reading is rpm 3100
